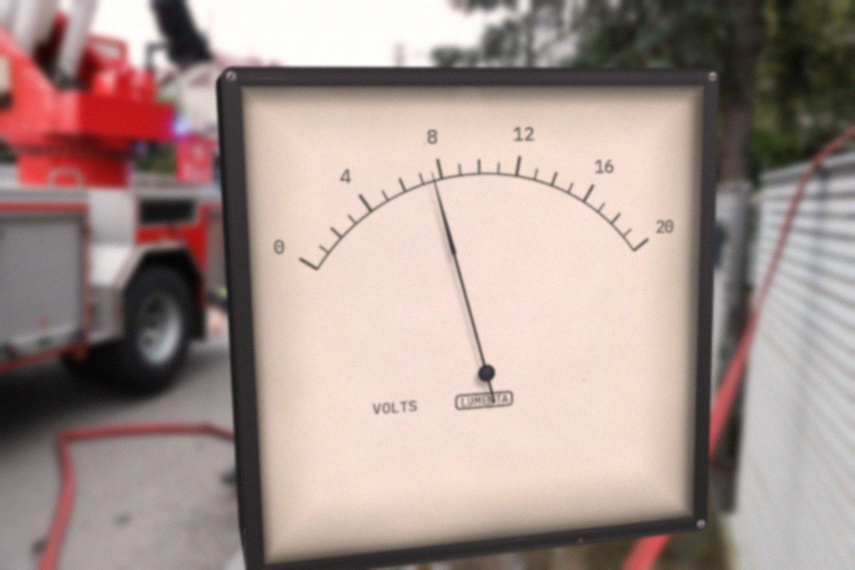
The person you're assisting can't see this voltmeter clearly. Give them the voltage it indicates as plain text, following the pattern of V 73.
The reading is V 7.5
